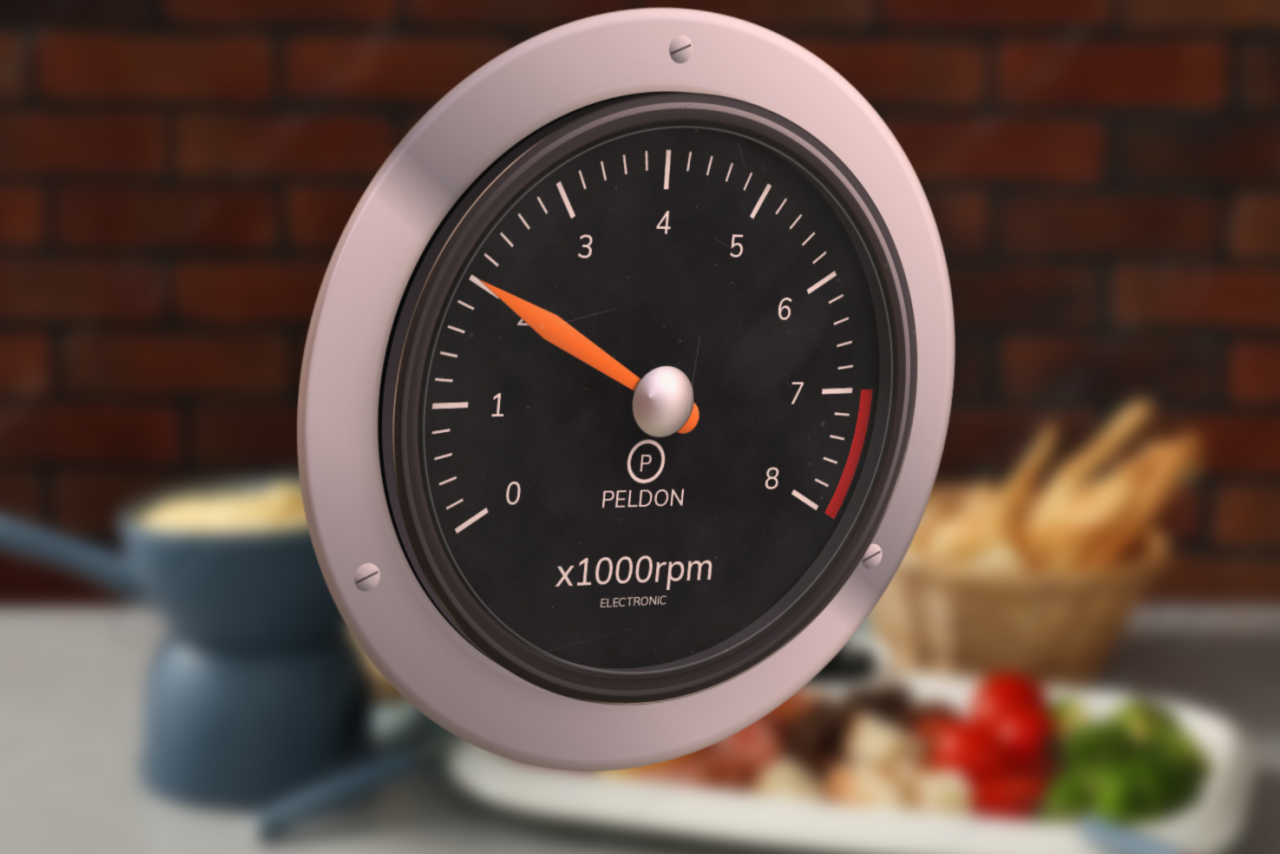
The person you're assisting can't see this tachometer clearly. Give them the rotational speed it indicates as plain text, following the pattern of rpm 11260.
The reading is rpm 2000
